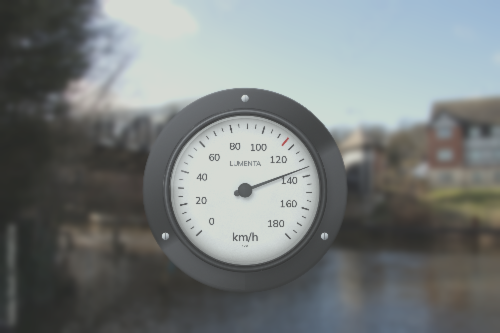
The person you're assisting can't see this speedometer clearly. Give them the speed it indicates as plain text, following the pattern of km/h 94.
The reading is km/h 135
